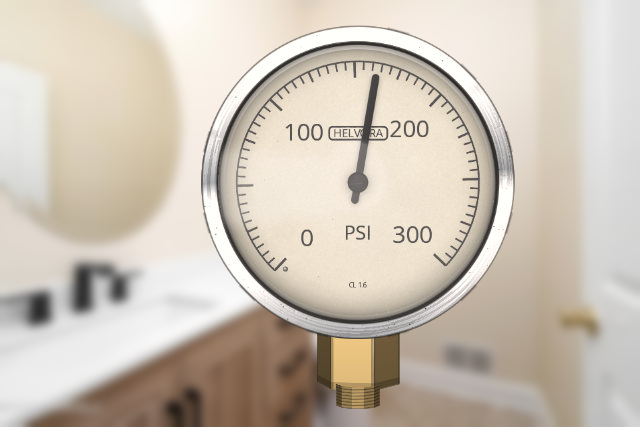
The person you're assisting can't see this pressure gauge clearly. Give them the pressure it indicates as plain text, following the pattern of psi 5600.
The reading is psi 162.5
